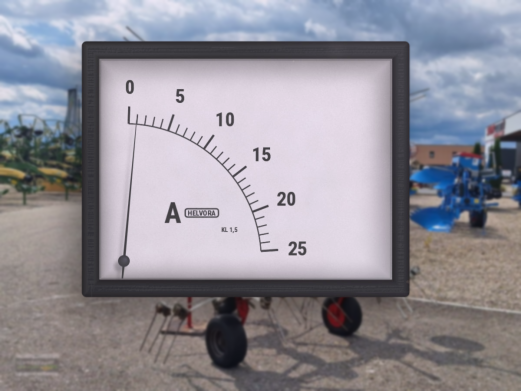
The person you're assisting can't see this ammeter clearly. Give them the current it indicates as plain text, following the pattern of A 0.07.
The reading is A 1
